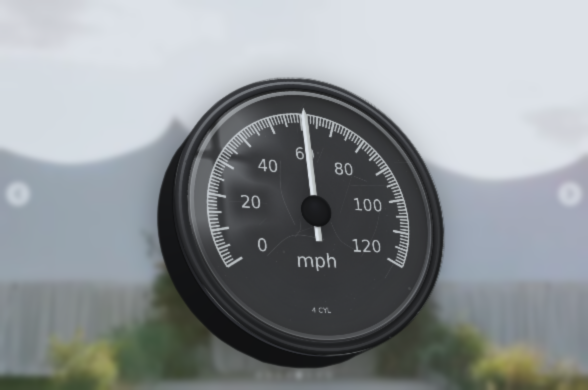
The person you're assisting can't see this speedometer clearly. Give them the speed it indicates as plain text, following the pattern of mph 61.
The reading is mph 60
